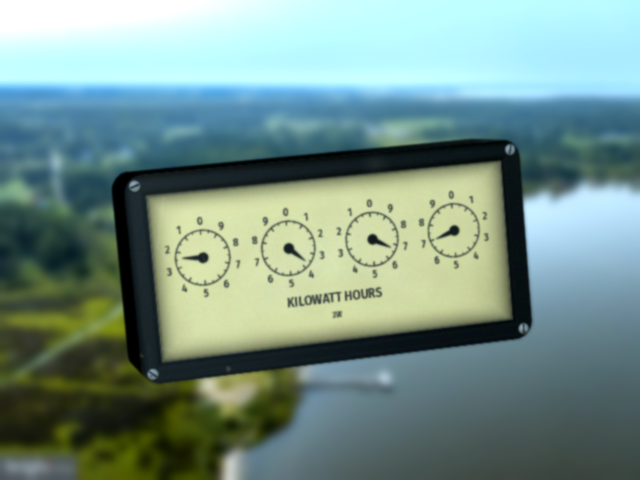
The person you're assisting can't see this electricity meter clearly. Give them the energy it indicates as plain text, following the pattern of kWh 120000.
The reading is kWh 2367
